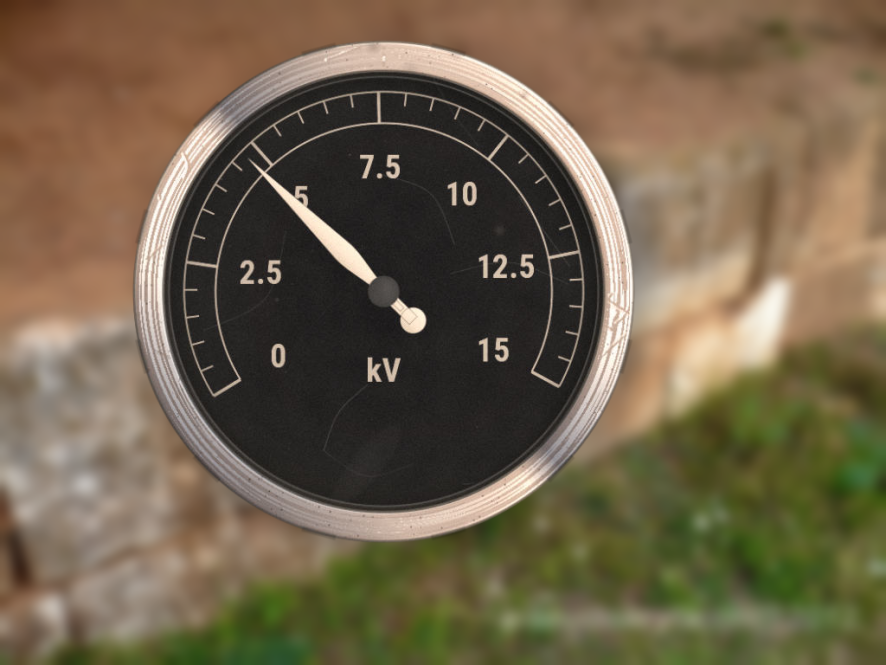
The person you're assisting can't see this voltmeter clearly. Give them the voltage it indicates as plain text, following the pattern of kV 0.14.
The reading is kV 4.75
